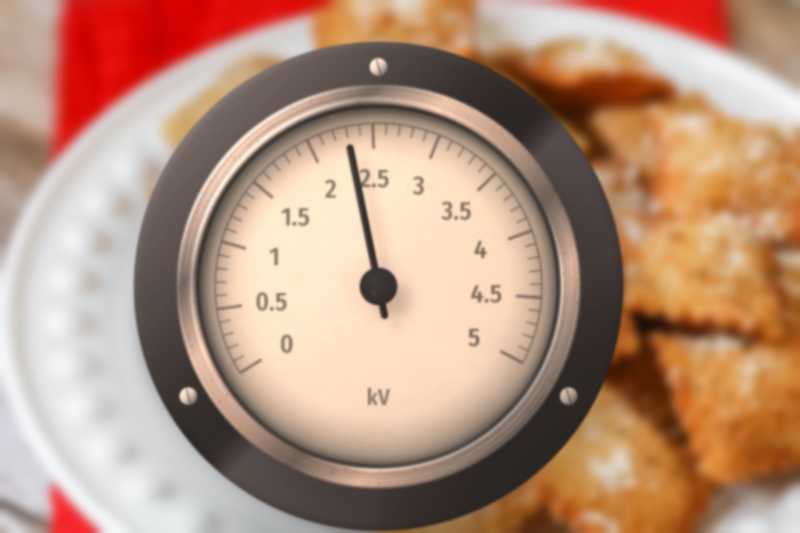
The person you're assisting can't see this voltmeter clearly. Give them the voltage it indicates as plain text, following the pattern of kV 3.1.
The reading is kV 2.3
